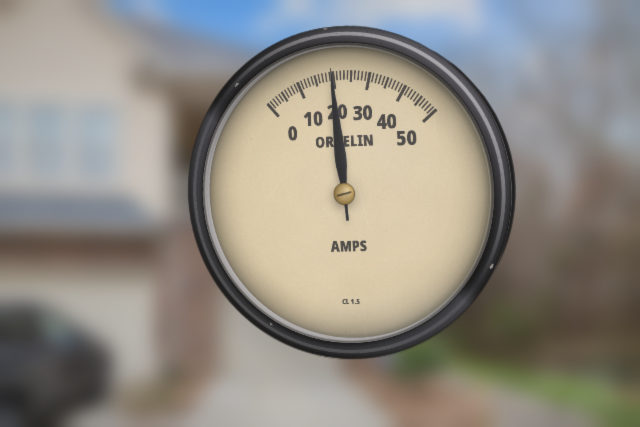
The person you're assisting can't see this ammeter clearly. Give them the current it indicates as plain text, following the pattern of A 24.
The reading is A 20
